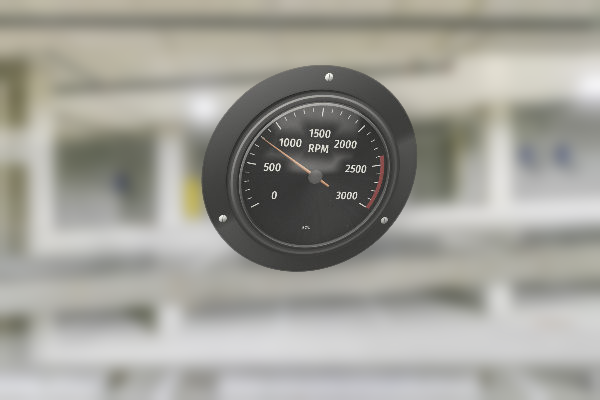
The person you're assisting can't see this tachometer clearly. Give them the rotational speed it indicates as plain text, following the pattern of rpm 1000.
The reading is rpm 800
